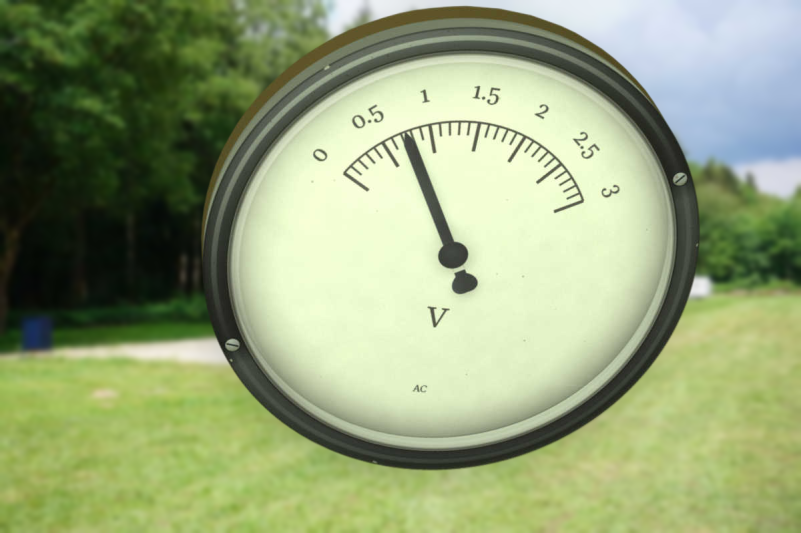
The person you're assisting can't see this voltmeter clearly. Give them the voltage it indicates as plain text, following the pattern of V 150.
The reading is V 0.75
